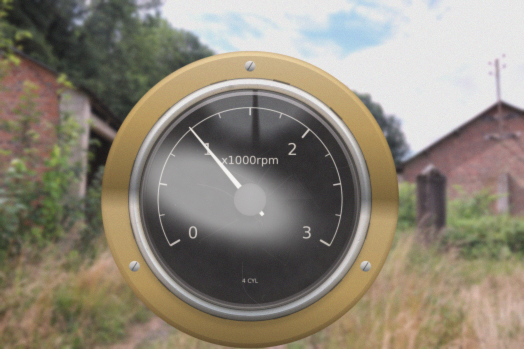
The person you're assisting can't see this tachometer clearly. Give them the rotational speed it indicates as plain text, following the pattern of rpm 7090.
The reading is rpm 1000
